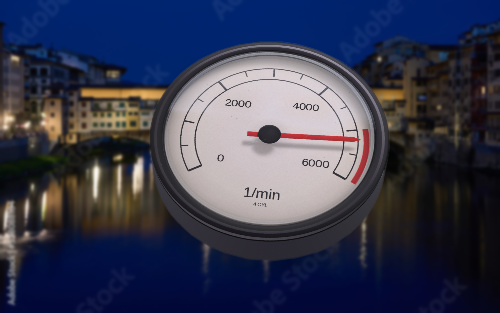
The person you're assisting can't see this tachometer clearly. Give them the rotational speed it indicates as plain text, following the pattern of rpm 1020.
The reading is rpm 5250
